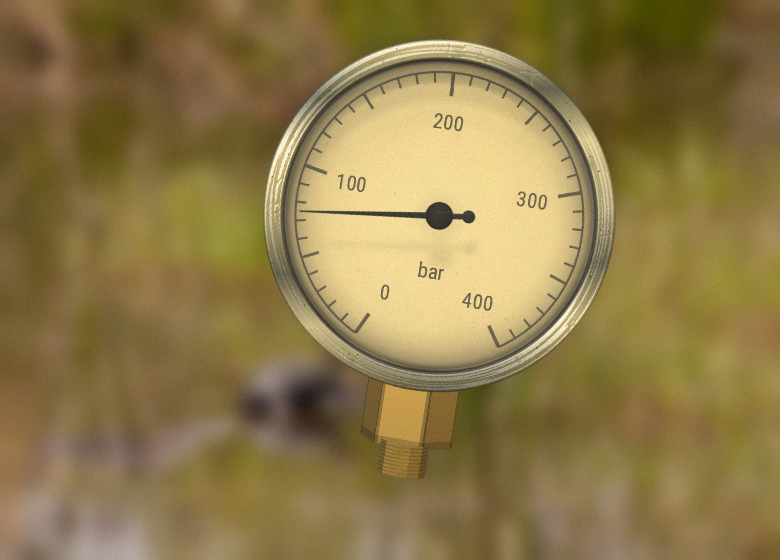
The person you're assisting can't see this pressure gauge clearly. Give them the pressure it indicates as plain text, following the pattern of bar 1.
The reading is bar 75
